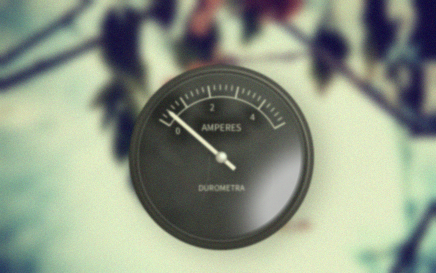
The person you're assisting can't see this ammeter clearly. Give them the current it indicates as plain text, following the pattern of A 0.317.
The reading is A 0.4
